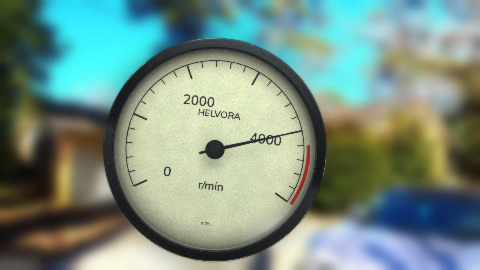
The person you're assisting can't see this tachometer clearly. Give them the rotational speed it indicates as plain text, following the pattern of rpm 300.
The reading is rpm 4000
